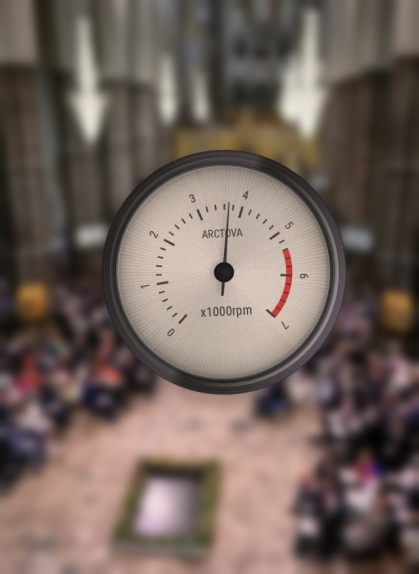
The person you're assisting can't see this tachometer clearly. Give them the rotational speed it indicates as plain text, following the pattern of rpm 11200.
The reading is rpm 3700
